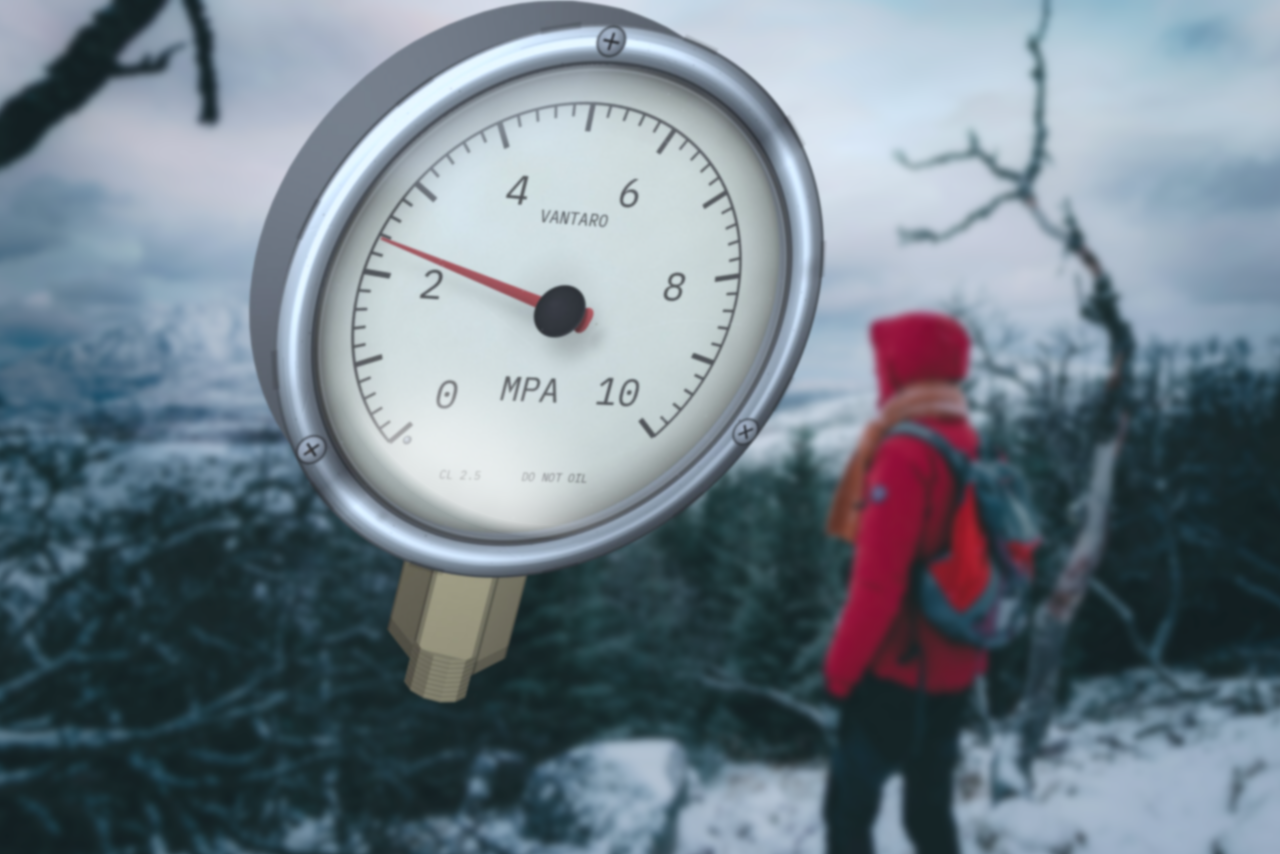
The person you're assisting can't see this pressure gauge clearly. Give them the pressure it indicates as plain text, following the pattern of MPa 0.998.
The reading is MPa 2.4
